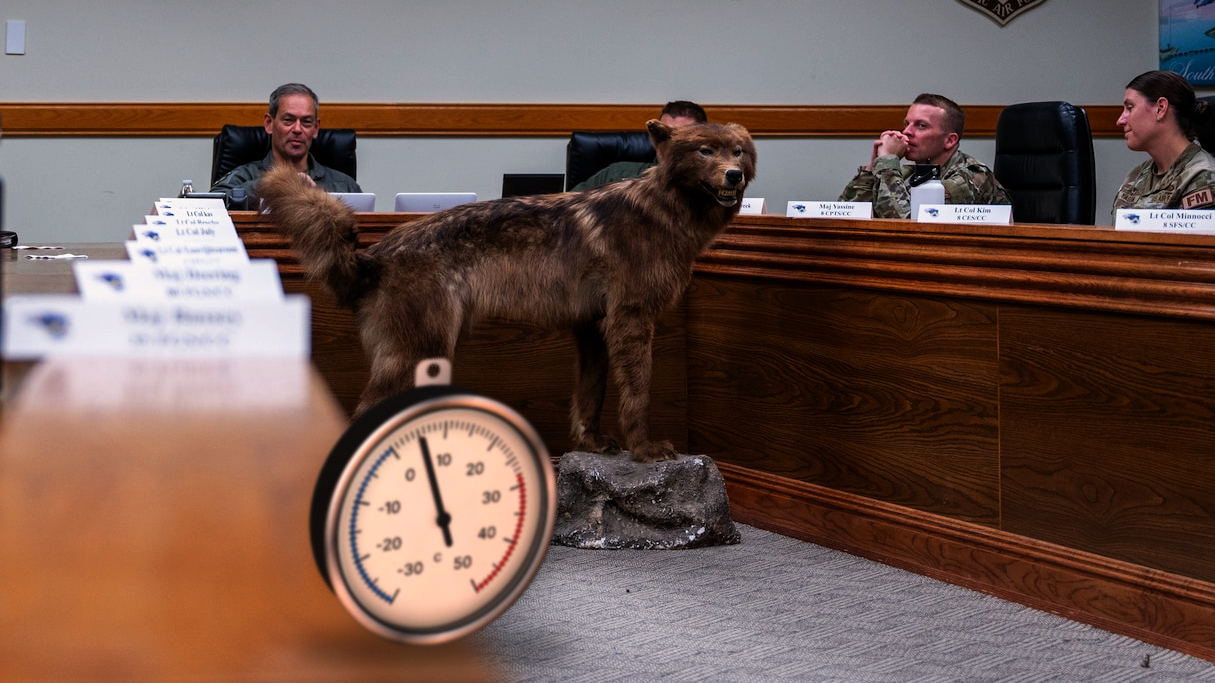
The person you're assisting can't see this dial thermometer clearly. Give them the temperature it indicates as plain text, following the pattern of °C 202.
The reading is °C 5
